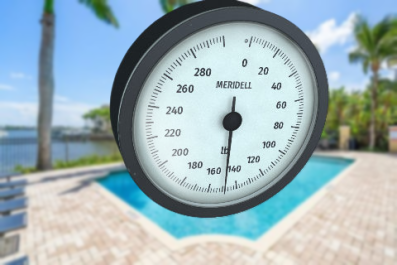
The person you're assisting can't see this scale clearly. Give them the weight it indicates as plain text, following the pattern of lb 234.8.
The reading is lb 150
